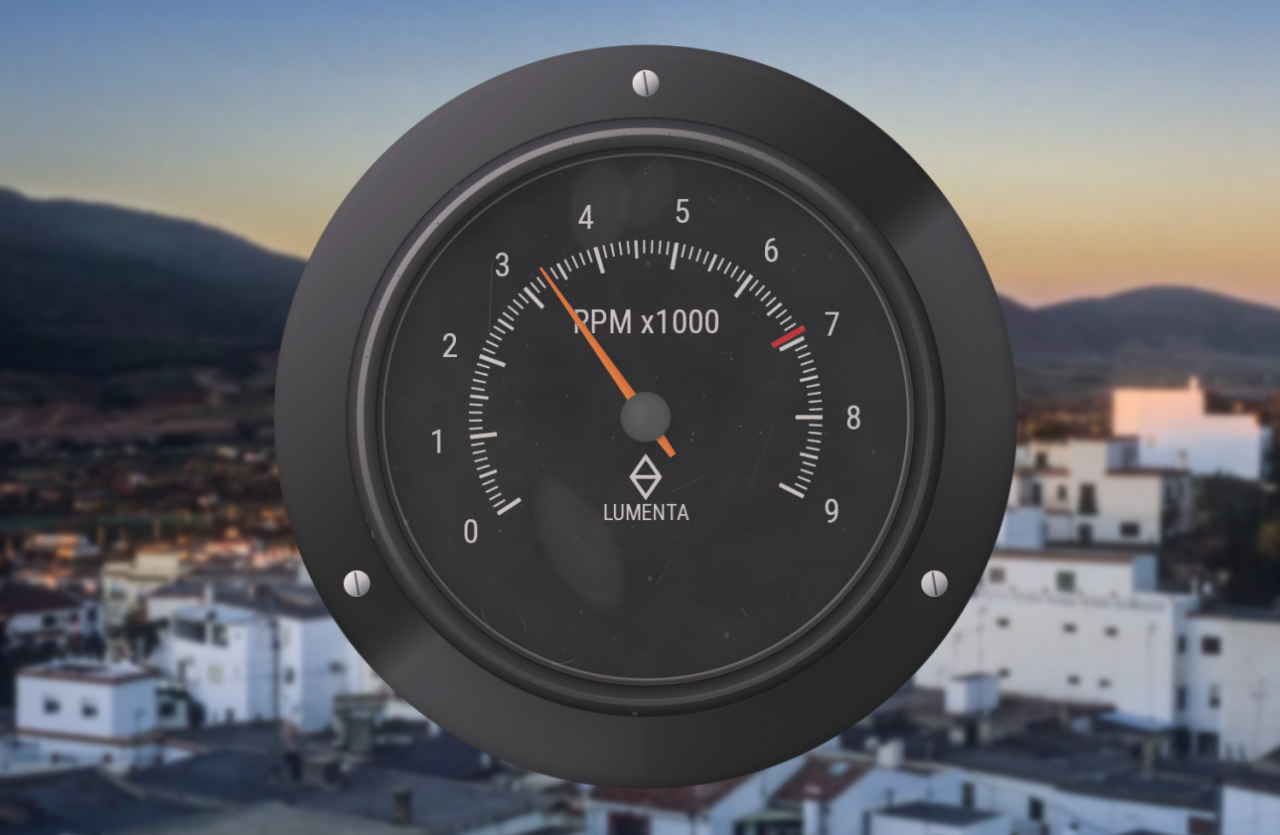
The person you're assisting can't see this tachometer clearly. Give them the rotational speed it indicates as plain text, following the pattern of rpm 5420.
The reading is rpm 3300
